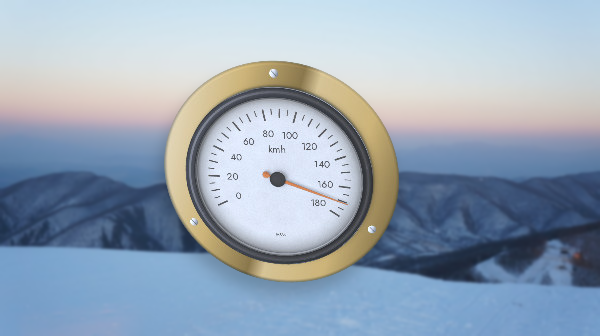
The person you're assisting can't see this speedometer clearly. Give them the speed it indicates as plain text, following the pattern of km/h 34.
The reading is km/h 170
